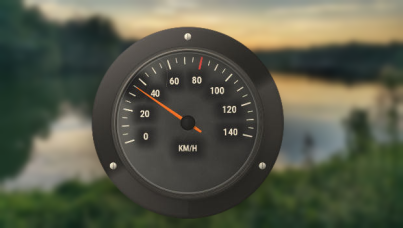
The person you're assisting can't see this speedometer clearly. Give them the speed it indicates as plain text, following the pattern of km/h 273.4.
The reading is km/h 35
